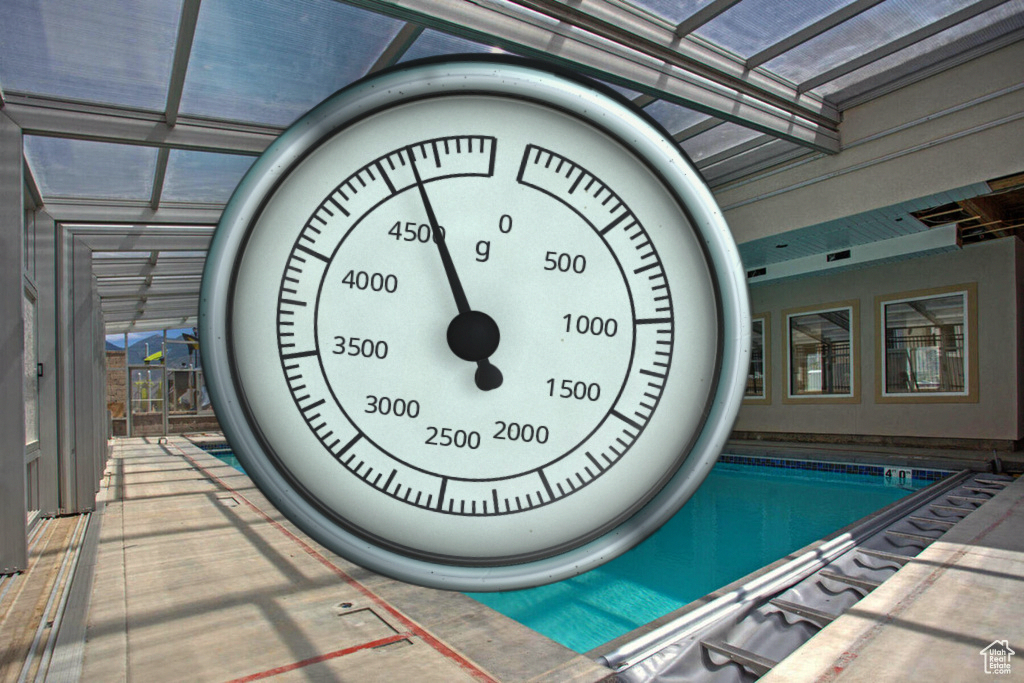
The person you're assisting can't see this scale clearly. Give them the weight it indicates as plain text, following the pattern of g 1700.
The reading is g 4650
